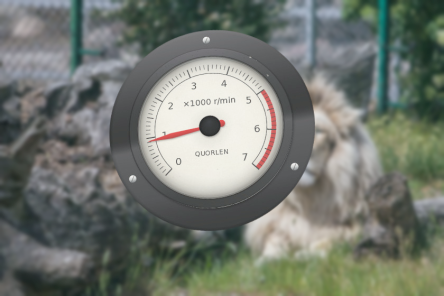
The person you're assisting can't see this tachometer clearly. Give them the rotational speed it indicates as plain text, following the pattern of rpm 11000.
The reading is rpm 900
